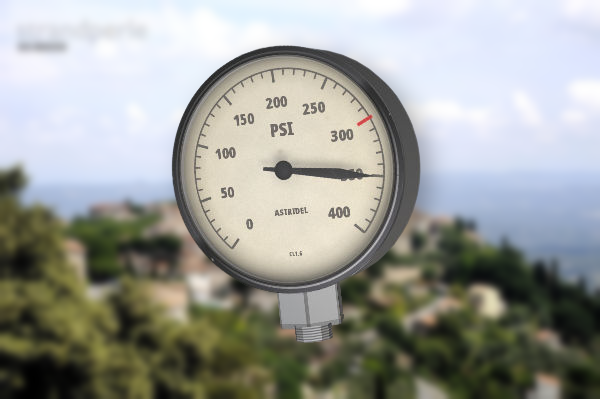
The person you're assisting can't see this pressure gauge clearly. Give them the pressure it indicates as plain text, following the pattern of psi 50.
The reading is psi 350
